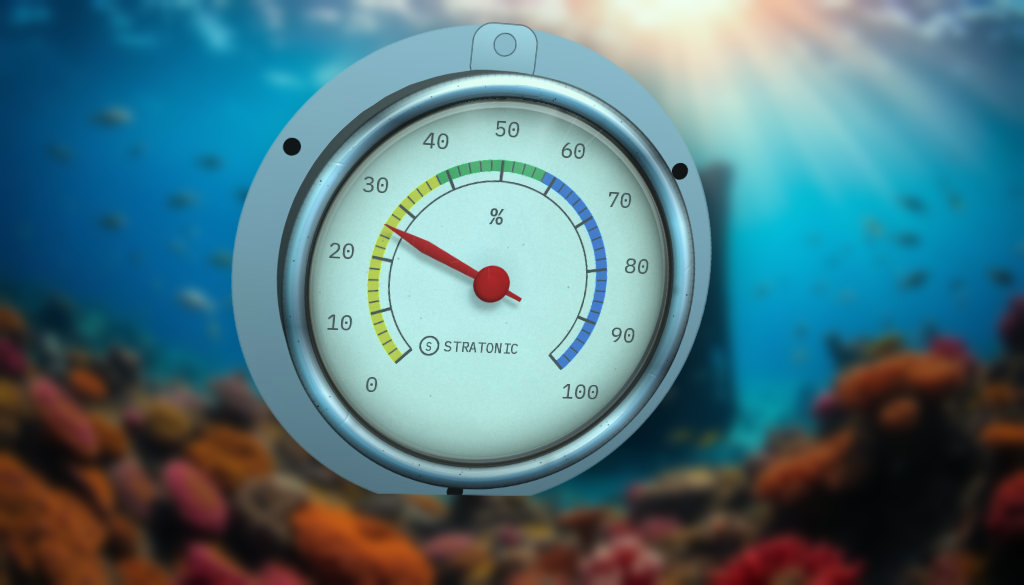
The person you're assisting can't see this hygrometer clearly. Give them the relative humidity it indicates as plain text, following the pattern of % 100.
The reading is % 26
